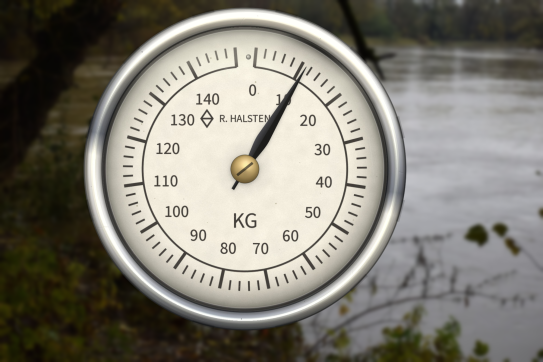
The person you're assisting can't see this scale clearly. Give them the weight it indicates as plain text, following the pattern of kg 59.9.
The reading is kg 11
